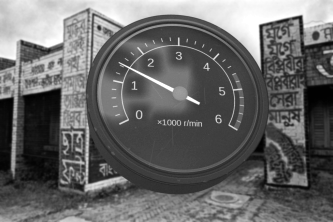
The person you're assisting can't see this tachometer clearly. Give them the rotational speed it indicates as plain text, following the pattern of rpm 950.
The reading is rpm 1400
